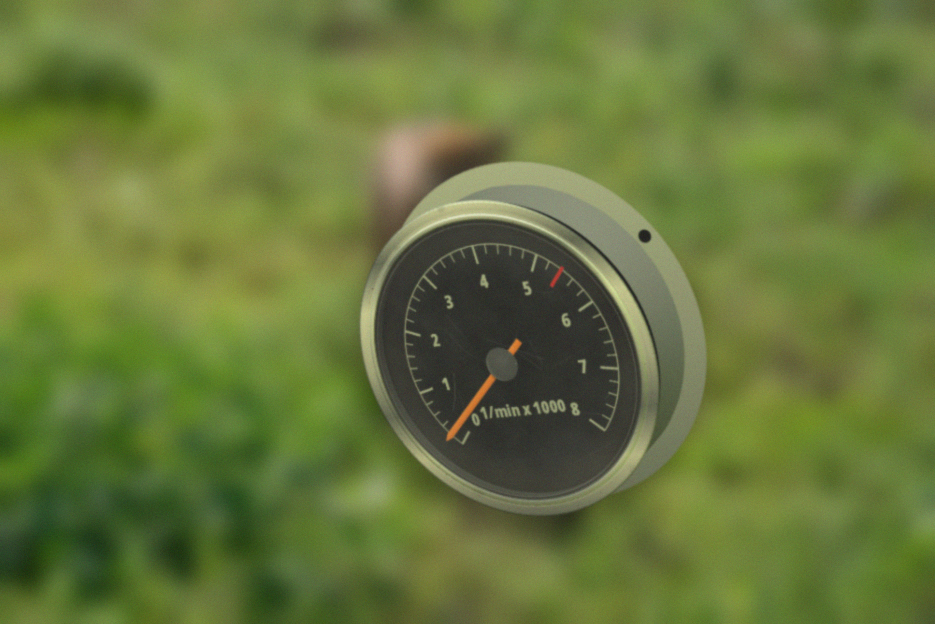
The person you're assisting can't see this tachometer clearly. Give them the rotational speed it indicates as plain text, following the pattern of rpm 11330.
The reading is rpm 200
